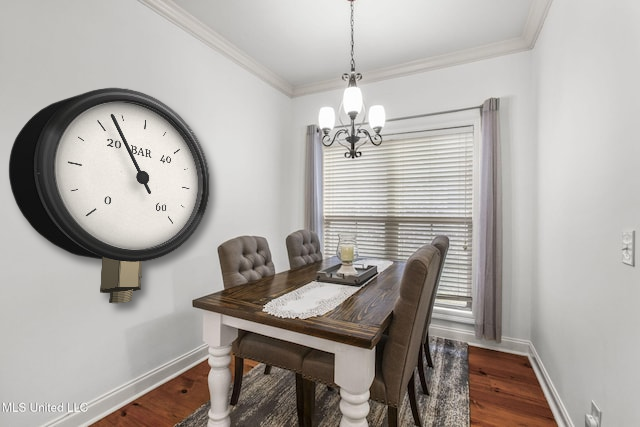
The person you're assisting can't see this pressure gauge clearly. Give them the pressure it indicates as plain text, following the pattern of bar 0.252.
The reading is bar 22.5
